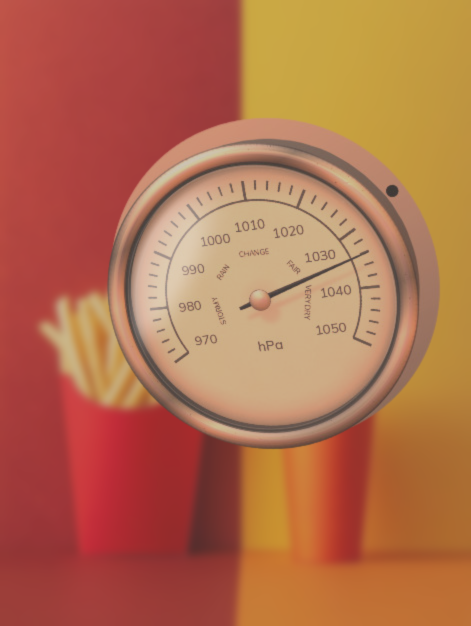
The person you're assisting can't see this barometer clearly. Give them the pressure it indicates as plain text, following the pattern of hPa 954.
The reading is hPa 1034
